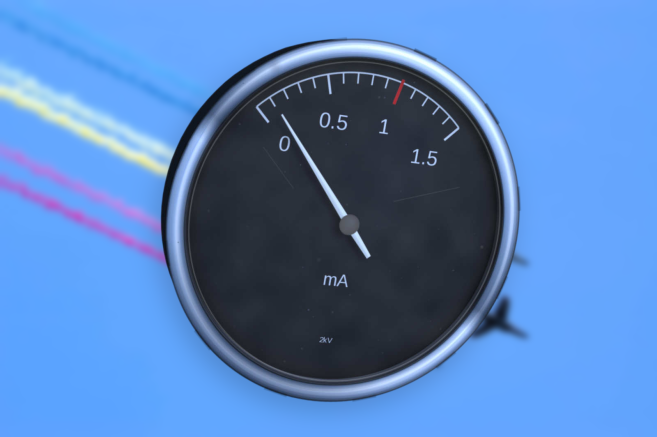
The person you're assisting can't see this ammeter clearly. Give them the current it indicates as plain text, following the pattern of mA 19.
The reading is mA 0.1
